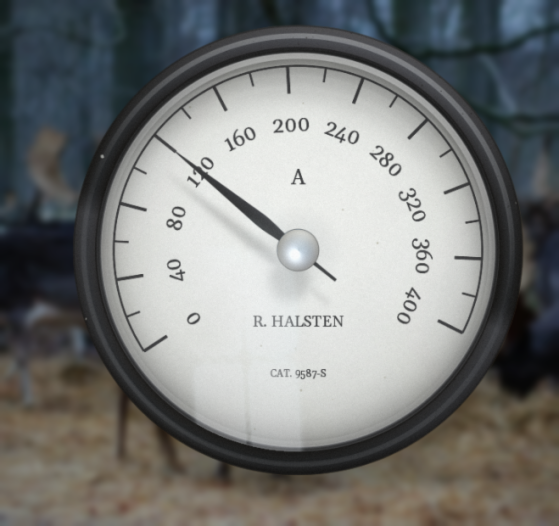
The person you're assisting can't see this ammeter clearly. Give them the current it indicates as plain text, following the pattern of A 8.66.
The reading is A 120
